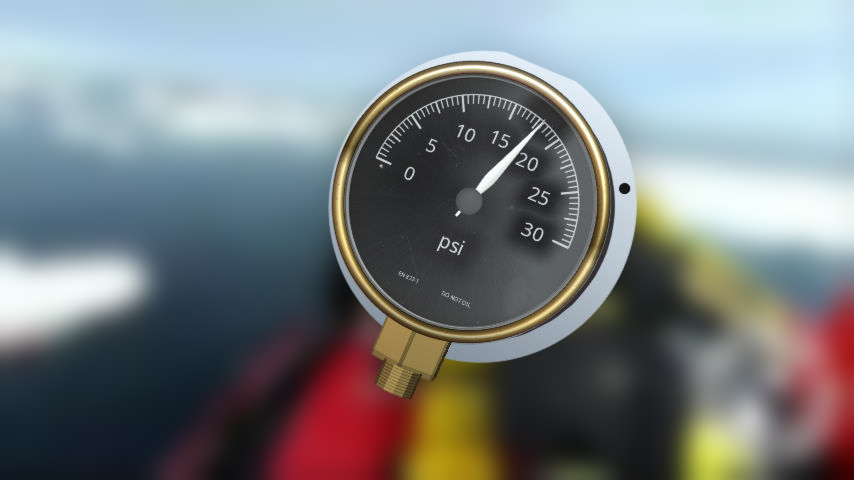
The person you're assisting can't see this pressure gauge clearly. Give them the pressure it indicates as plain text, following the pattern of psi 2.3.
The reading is psi 18
